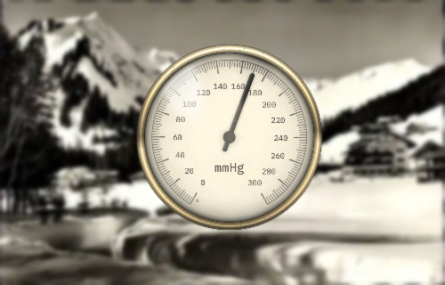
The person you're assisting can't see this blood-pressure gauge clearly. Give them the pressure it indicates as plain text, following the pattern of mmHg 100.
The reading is mmHg 170
